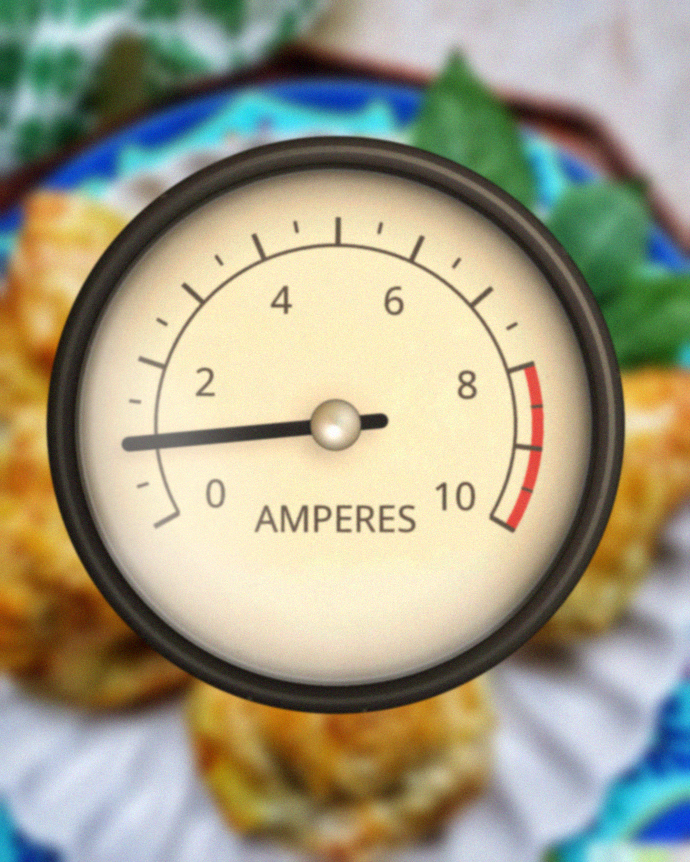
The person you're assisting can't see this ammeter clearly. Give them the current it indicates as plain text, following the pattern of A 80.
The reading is A 1
